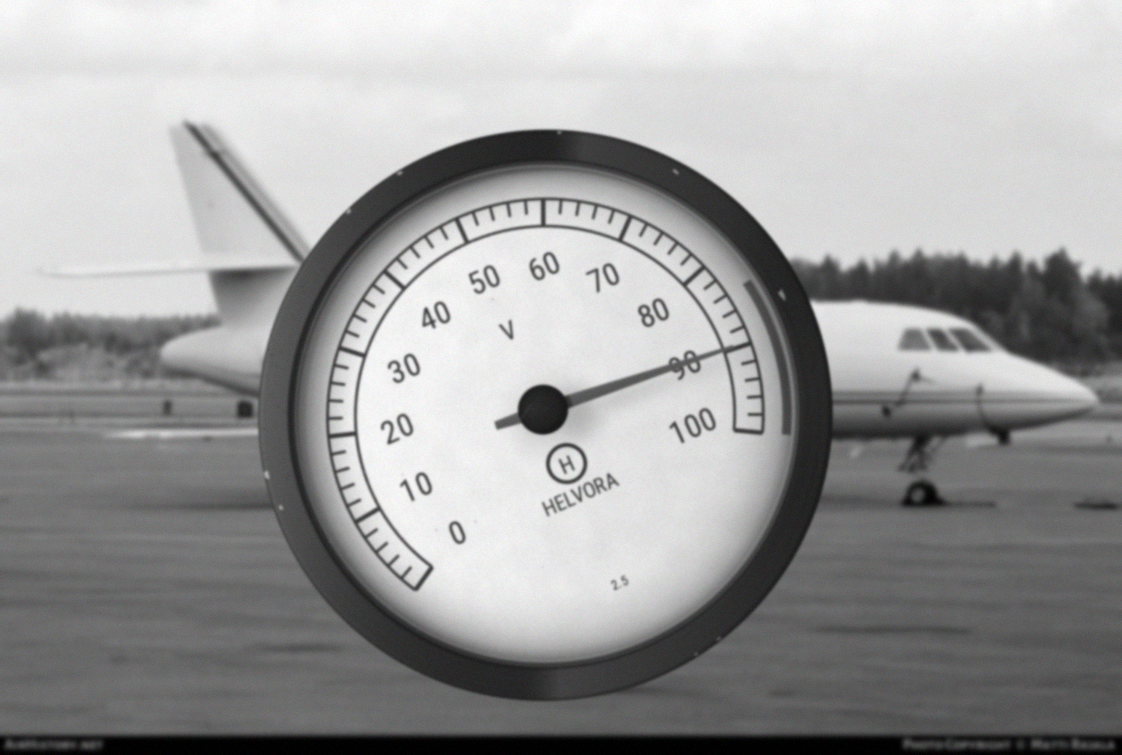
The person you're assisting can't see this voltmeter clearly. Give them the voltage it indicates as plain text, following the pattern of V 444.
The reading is V 90
